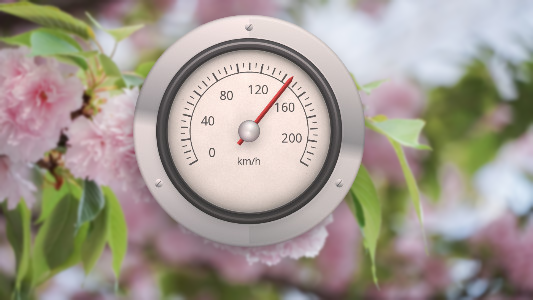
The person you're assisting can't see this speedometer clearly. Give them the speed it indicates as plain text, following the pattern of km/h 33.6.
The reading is km/h 145
